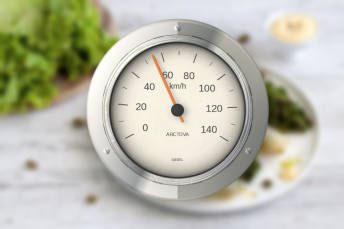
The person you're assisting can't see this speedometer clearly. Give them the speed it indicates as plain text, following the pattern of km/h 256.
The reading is km/h 55
